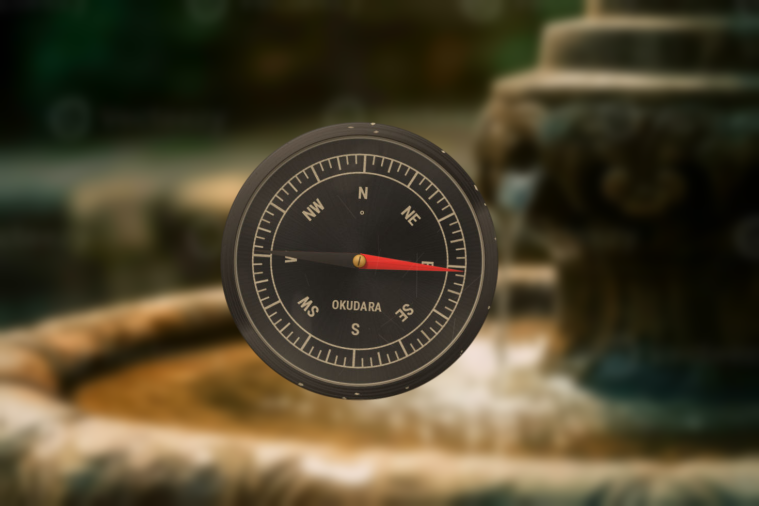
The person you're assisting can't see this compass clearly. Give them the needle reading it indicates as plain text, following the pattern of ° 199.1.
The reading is ° 92.5
